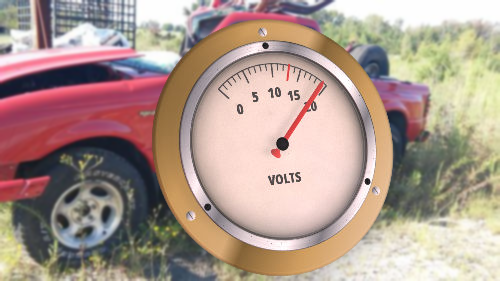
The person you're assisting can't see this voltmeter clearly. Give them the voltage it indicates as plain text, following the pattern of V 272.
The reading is V 19
